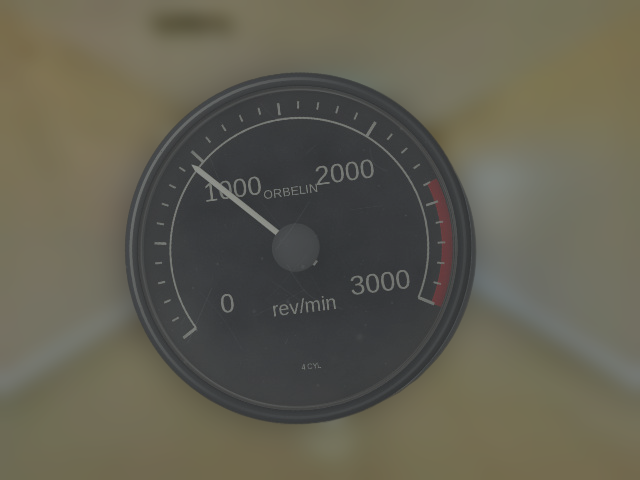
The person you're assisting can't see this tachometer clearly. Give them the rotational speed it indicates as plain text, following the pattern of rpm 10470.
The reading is rpm 950
